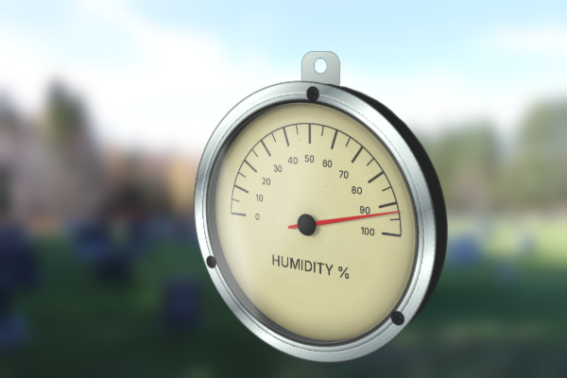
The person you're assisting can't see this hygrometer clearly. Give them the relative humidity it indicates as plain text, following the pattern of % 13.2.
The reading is % 92.5
